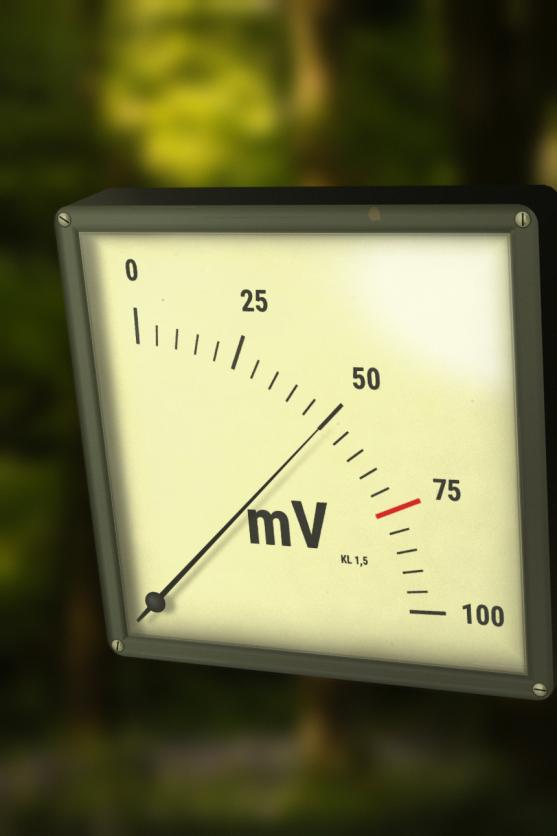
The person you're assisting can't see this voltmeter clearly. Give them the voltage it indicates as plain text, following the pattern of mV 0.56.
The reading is mV 50
